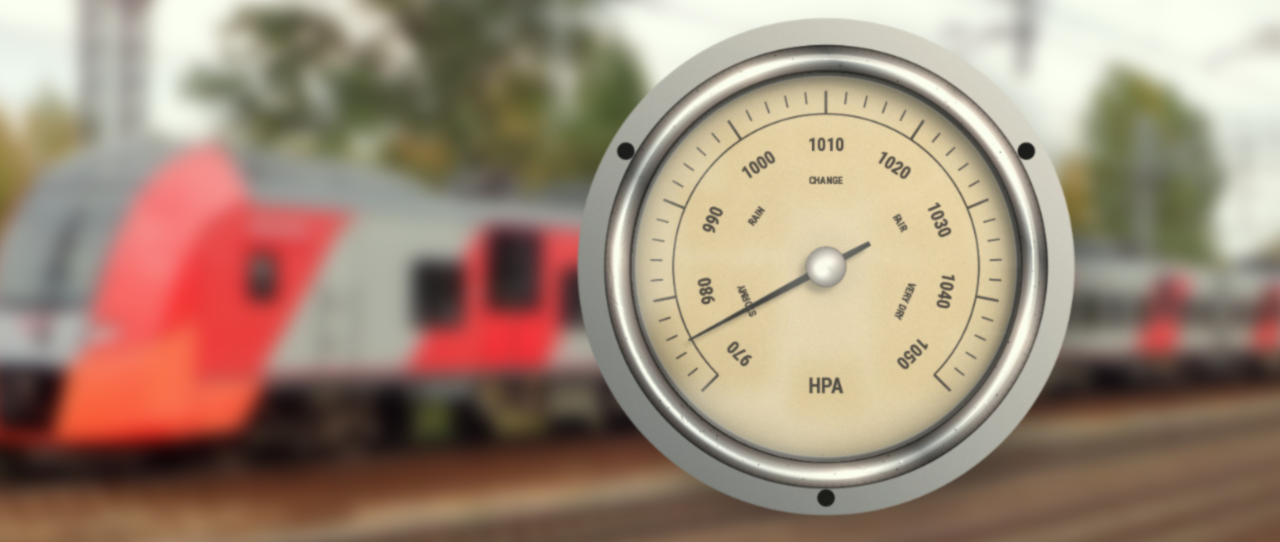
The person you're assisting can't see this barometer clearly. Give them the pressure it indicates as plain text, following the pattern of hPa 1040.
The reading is hPa 975
